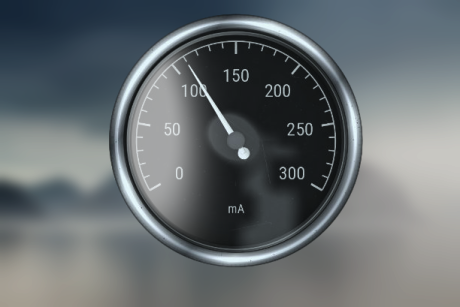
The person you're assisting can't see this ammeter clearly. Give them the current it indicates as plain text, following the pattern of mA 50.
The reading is mA 110
